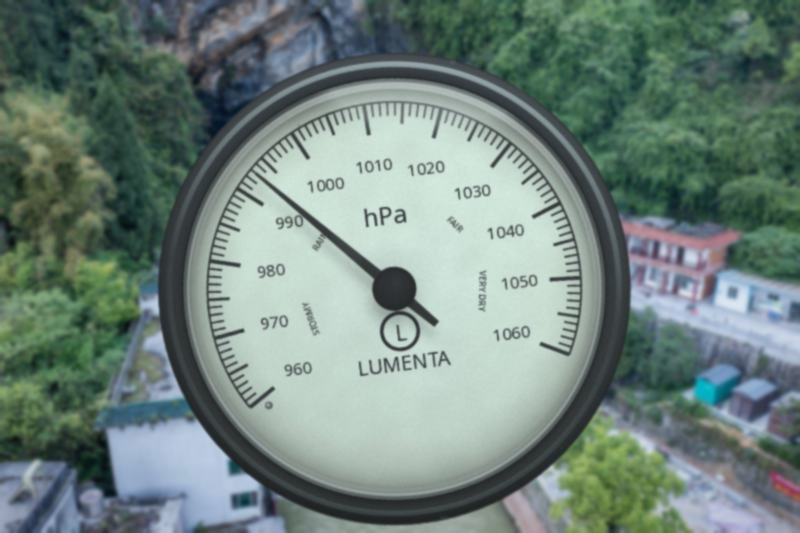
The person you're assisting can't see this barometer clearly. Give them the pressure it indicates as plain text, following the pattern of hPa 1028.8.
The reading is hPa 993
